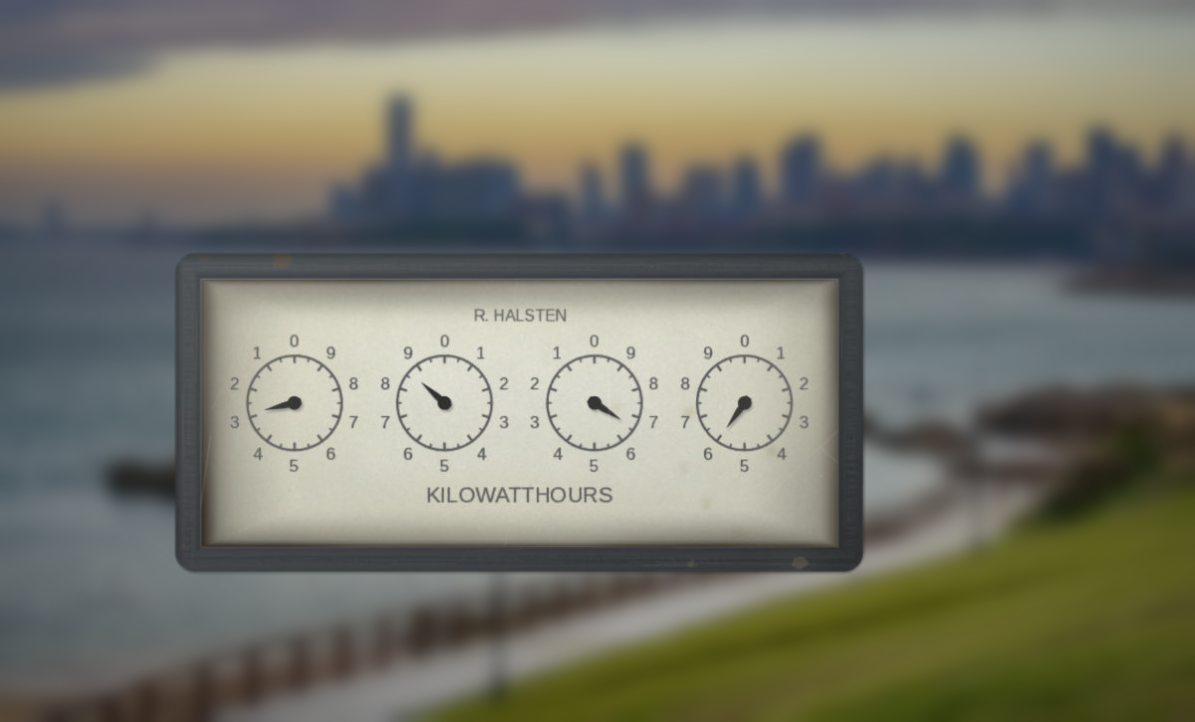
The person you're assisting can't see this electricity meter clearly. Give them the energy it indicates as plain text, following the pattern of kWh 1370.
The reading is kWh 2866
